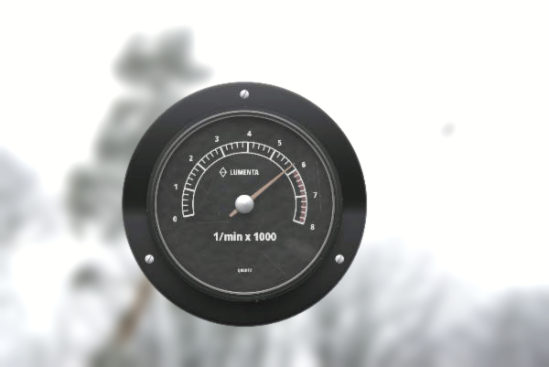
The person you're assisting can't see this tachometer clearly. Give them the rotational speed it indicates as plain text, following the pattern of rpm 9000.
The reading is rpm 5800
